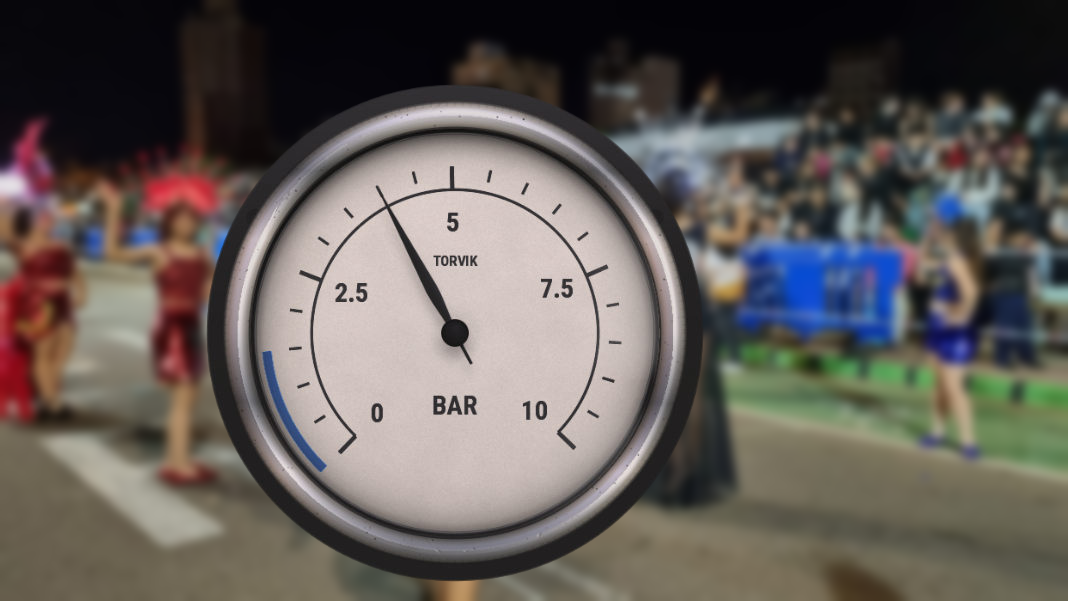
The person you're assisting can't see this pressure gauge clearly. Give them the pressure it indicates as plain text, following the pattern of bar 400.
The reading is bar 4
